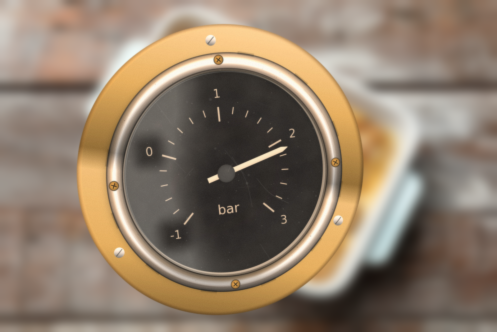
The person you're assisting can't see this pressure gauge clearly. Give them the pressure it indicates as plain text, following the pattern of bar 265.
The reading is bar 2.1
